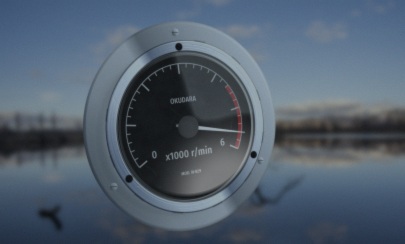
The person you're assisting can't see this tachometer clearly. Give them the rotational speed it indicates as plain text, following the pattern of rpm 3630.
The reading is rpm 5600
